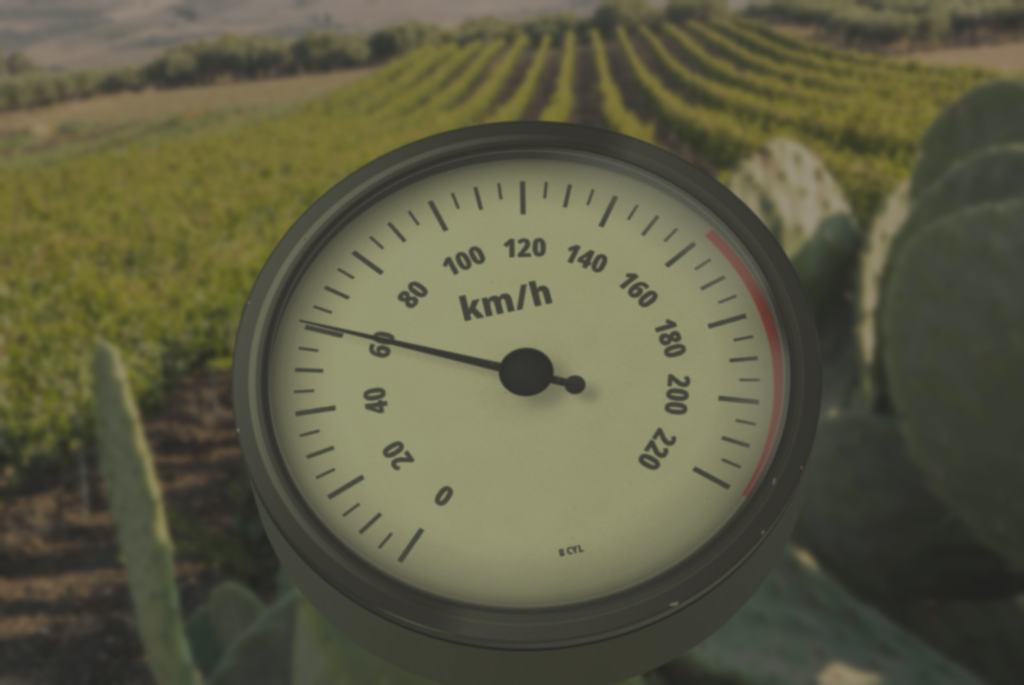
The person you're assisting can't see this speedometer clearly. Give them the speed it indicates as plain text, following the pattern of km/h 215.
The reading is km/h 60
